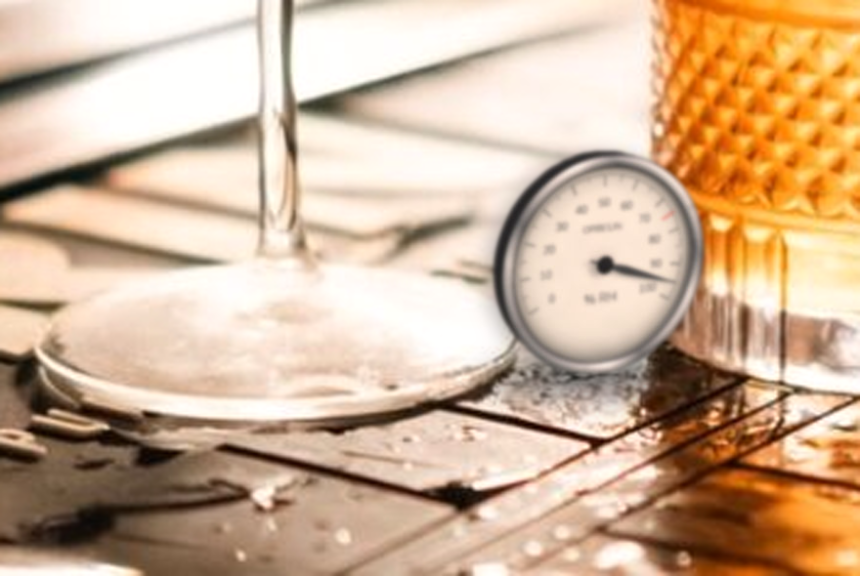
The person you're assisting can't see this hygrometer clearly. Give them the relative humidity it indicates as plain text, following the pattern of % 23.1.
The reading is % 95
